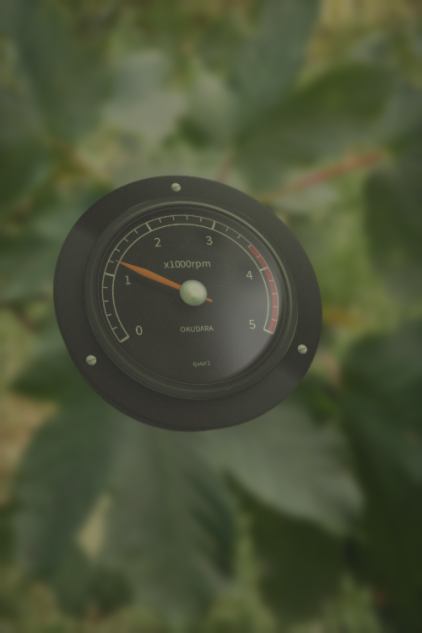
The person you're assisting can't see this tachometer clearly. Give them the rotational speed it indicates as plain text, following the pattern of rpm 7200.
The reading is rpm 1200
